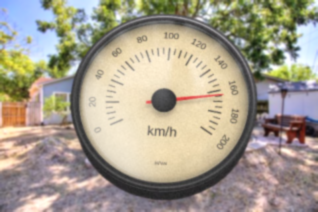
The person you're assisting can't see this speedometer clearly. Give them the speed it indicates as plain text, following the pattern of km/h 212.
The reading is km/h 165
